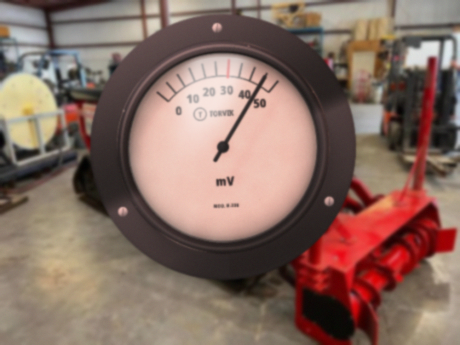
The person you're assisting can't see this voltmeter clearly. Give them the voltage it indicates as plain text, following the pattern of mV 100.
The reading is mV 45
